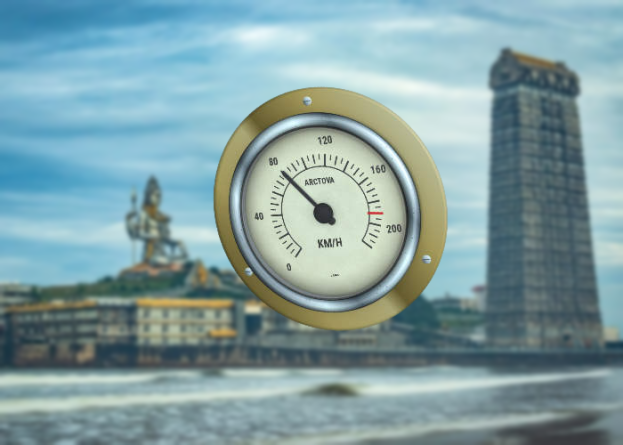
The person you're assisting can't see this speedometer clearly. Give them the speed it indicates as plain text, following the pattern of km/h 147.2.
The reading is km/h 80
